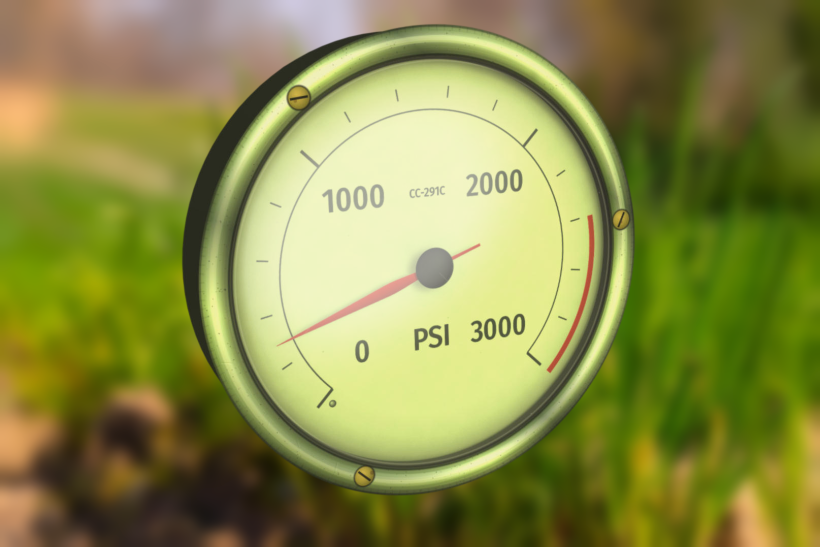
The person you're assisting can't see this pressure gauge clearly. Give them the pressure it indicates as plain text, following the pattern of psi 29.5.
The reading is psi 300
